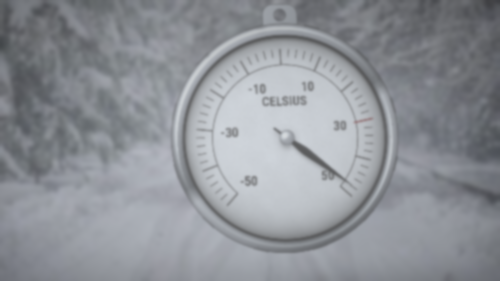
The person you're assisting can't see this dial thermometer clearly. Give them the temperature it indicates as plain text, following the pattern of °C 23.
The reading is °C 48
